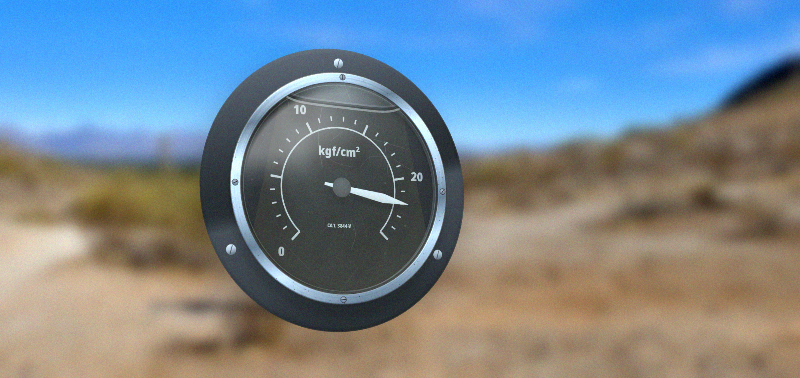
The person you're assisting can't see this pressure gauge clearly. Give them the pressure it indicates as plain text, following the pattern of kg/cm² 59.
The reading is kg/cm² 22
